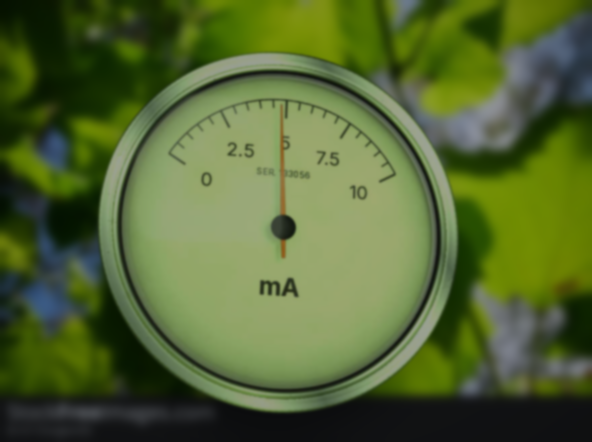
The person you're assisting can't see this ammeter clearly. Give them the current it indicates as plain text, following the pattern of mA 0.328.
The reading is mA 4.75
